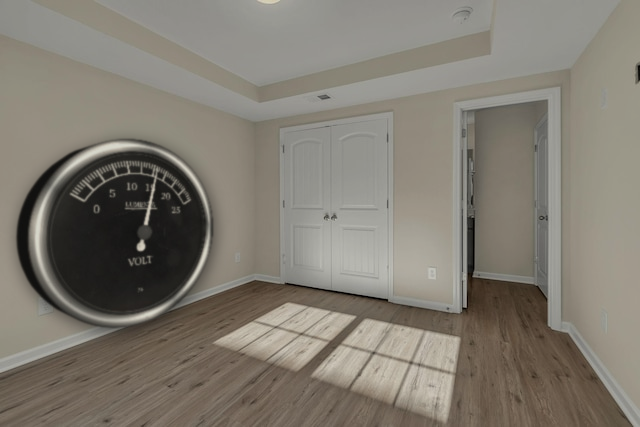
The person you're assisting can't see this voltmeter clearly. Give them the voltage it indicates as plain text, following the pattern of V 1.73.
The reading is V 15
